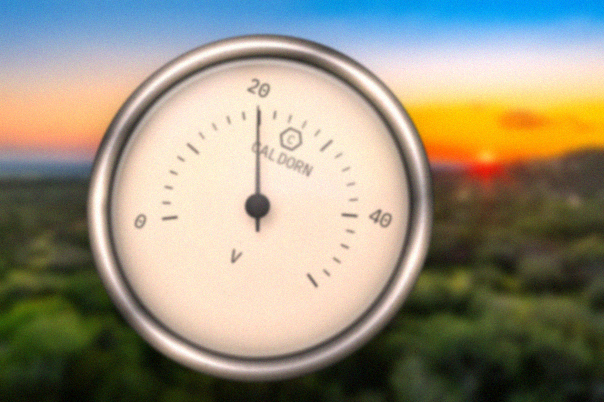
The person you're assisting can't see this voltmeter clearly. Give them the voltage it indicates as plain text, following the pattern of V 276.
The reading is V 20
